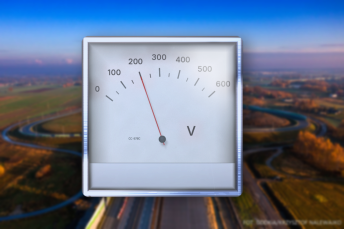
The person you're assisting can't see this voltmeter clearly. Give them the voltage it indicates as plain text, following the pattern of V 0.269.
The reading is V 200
